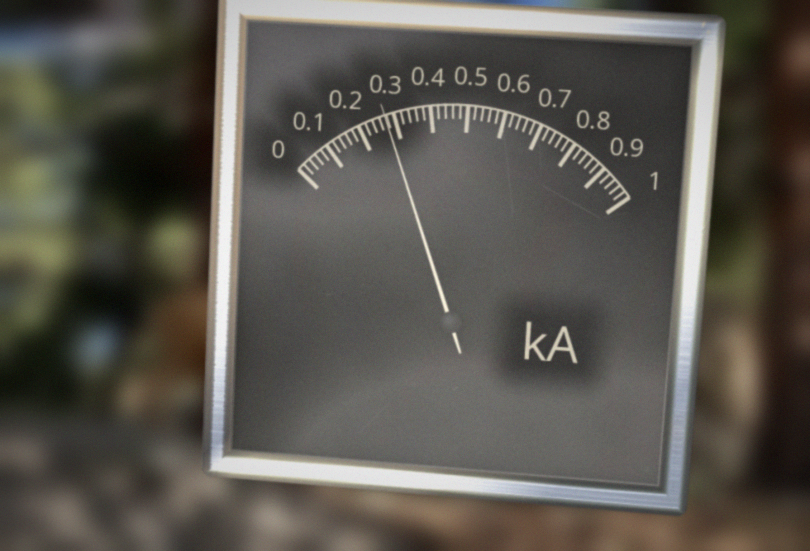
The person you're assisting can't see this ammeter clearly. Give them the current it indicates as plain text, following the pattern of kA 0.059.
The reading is kA 0.28
